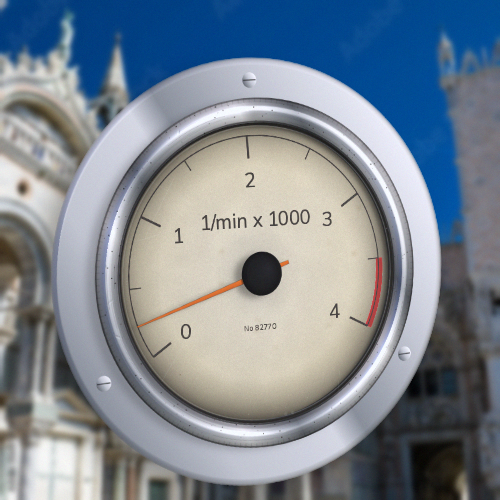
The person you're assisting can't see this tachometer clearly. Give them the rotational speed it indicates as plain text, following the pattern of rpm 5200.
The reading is rpm 250
